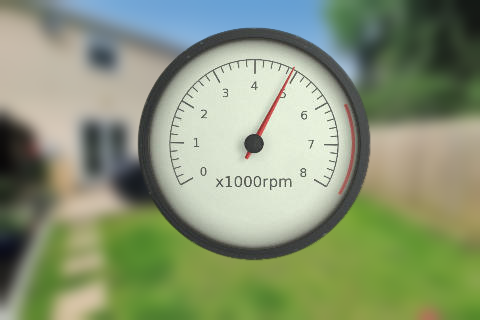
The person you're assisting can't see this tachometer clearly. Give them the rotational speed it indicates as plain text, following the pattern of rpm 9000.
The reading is rpm 4900
